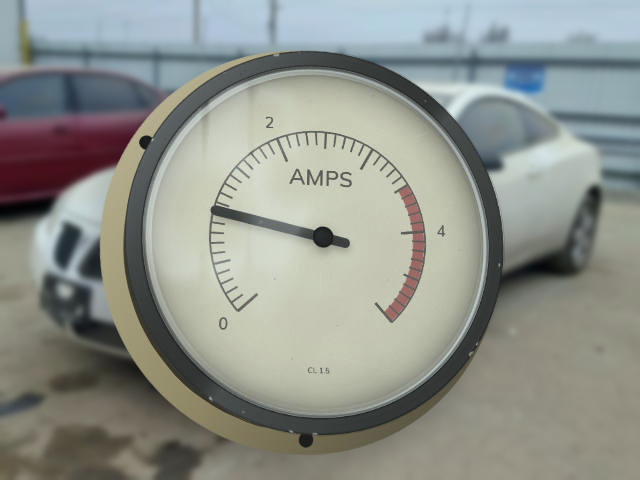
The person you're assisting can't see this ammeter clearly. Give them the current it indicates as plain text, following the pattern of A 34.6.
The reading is A 1
